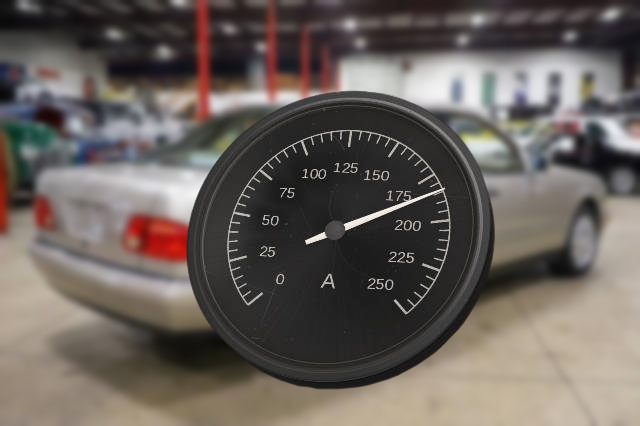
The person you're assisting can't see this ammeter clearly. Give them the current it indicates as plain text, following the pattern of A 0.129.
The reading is A 185
